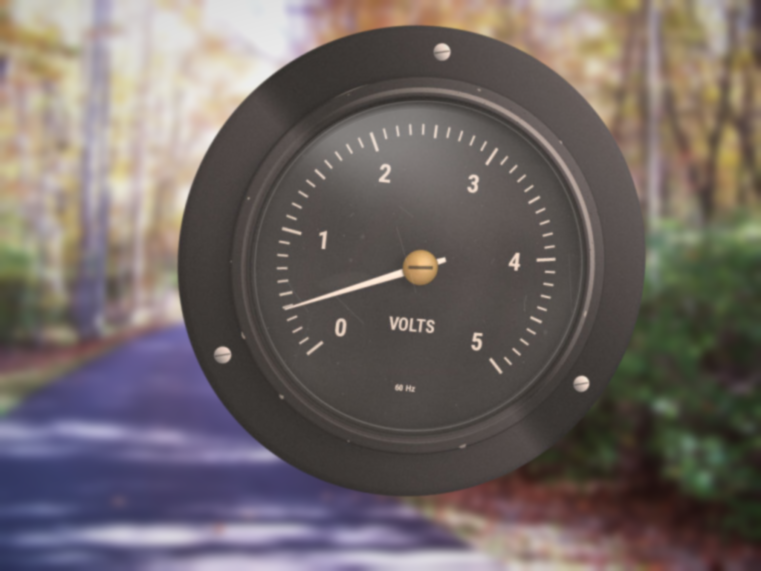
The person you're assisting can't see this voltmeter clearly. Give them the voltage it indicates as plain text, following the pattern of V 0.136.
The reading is V 0.4
